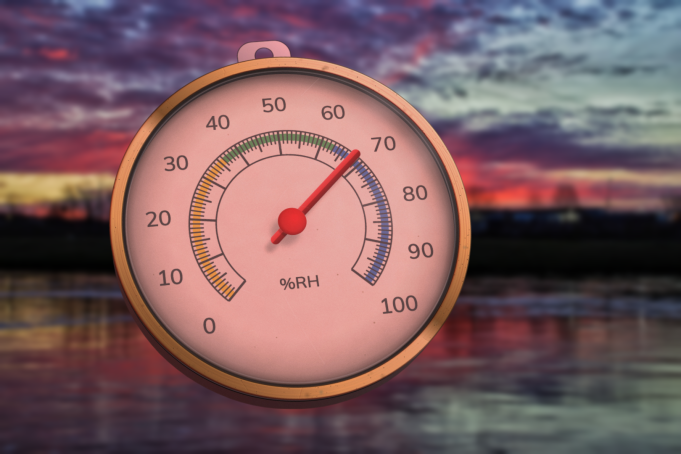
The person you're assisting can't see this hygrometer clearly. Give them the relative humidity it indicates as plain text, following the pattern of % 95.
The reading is % 68
